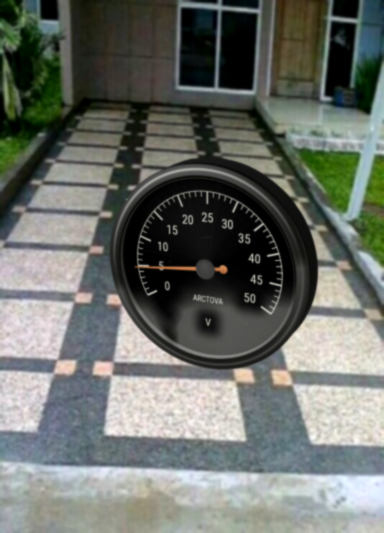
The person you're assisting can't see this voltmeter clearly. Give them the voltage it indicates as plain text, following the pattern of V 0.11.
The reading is V 5
